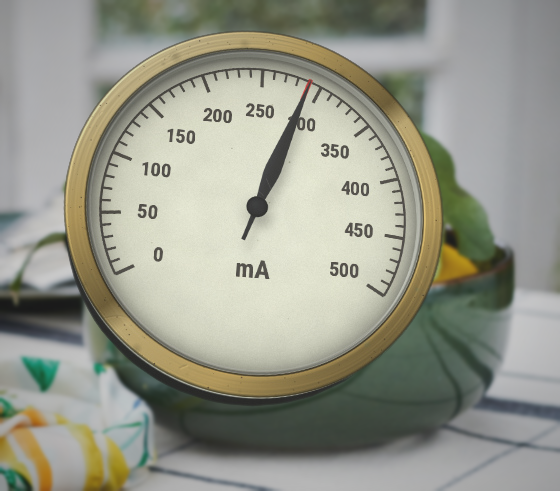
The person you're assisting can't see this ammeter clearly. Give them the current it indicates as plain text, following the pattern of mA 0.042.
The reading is mA 290
